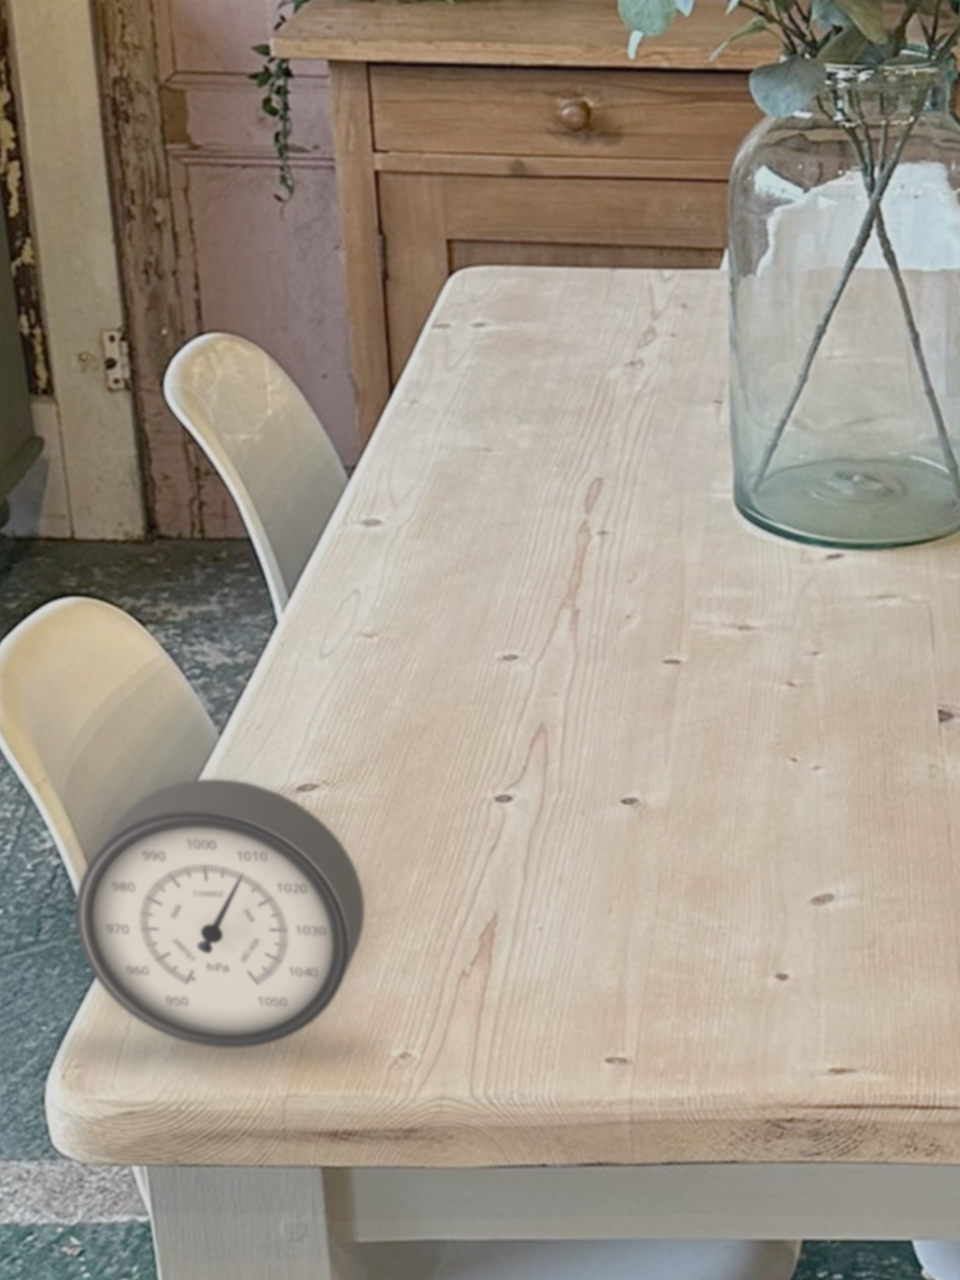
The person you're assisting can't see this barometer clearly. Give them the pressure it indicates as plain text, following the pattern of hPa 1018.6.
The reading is hPa 1010
